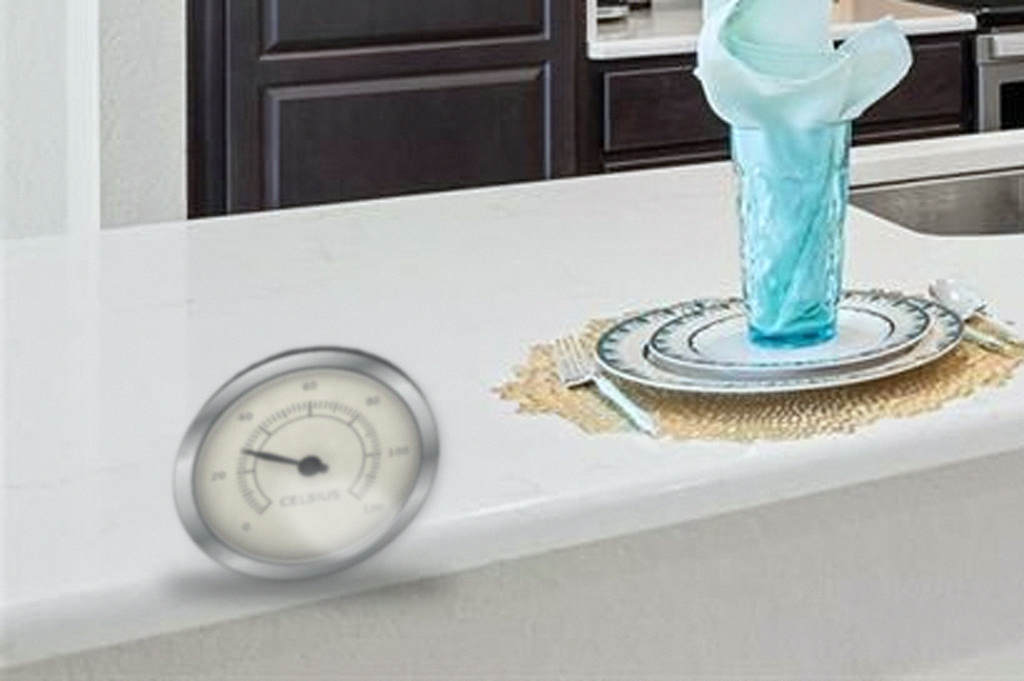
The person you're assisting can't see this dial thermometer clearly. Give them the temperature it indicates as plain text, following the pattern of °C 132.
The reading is °C 30
